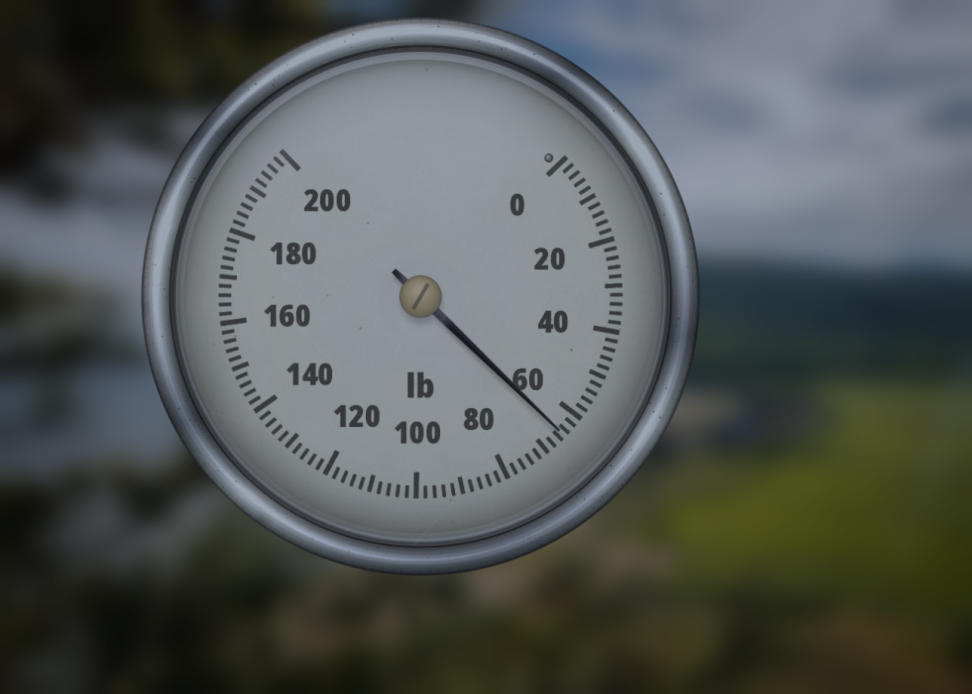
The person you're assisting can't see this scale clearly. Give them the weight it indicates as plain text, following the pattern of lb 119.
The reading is lb 65
